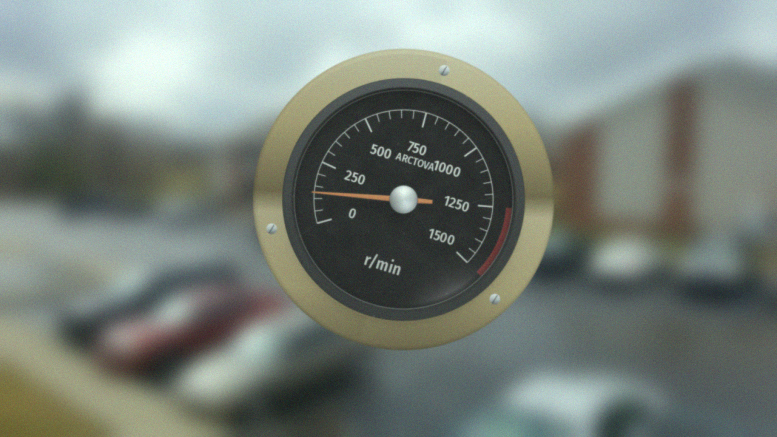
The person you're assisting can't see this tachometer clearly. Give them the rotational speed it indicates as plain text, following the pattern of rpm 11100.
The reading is rpm 125
